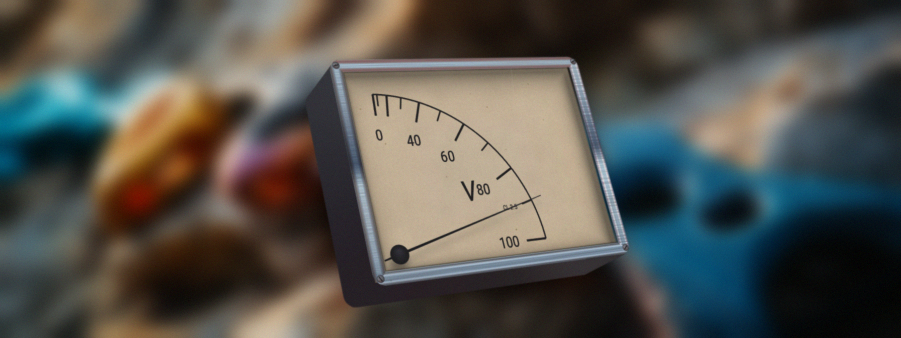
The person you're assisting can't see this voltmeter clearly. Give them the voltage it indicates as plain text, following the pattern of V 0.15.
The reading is V 90
